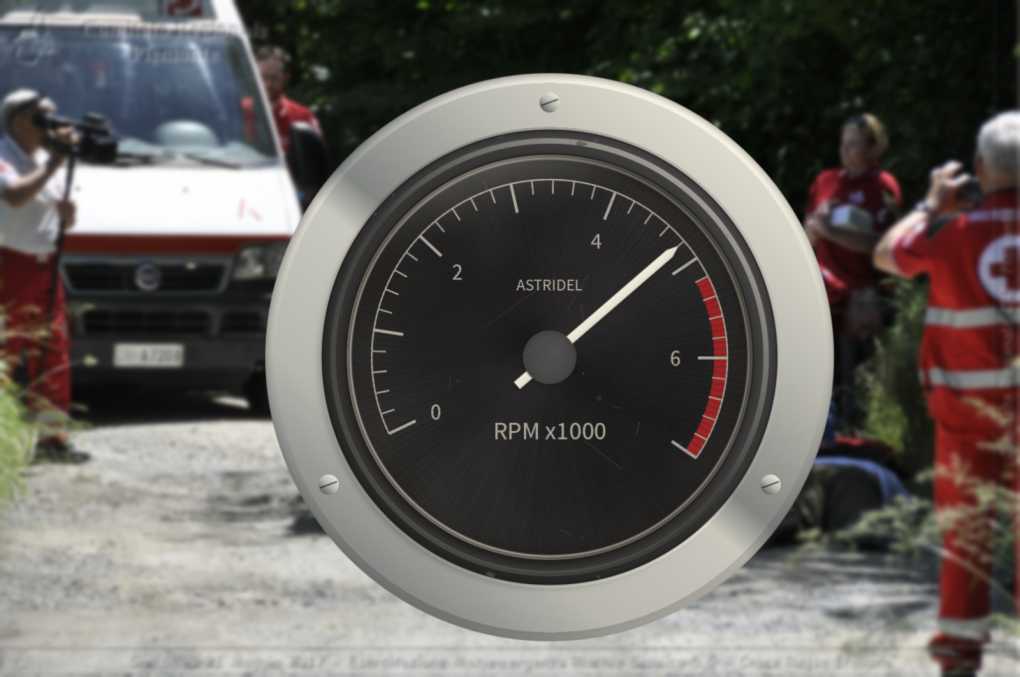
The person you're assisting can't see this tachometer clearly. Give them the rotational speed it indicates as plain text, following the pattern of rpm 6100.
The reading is rpm 4800
